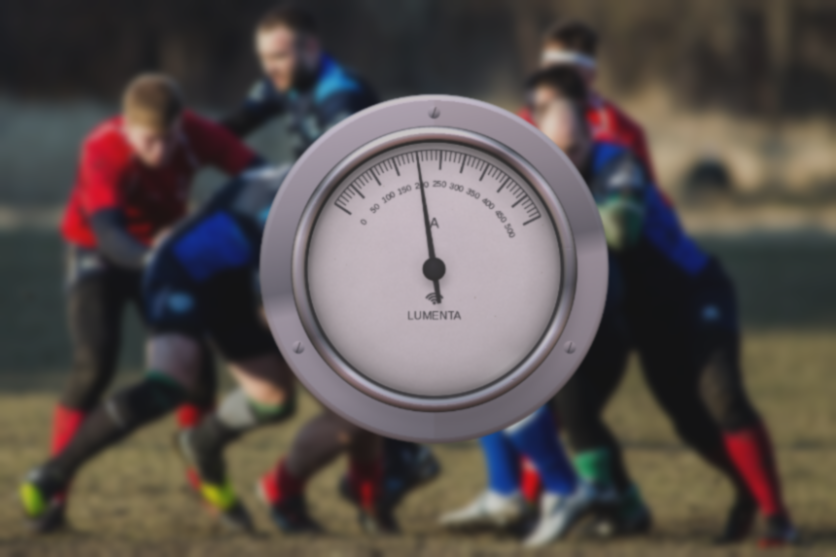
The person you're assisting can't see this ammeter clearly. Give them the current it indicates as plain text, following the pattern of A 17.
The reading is A 200
